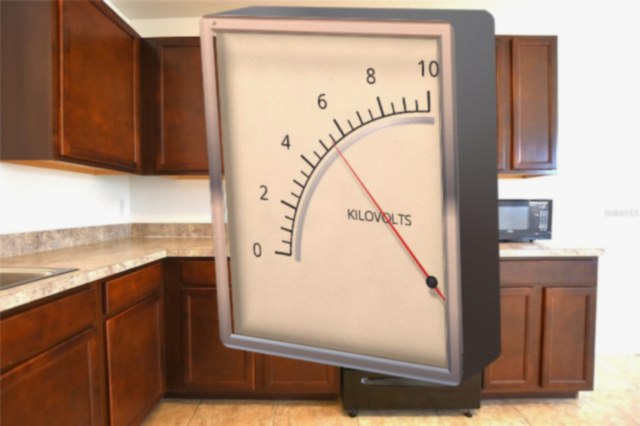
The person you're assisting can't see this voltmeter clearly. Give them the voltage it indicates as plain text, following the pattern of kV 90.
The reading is kV 5.5
